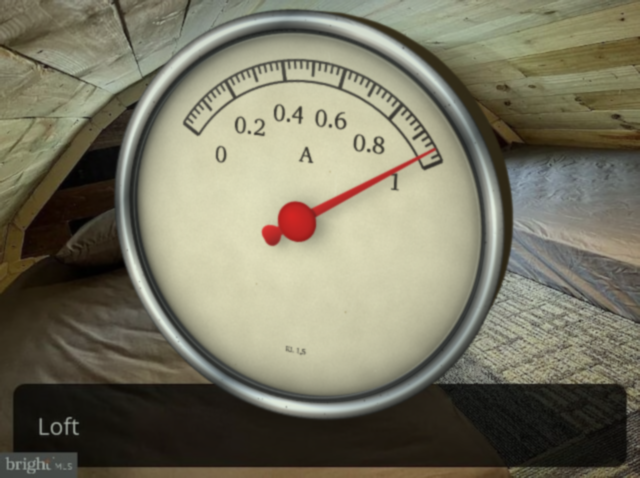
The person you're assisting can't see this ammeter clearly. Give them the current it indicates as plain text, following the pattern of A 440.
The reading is A 0.96
